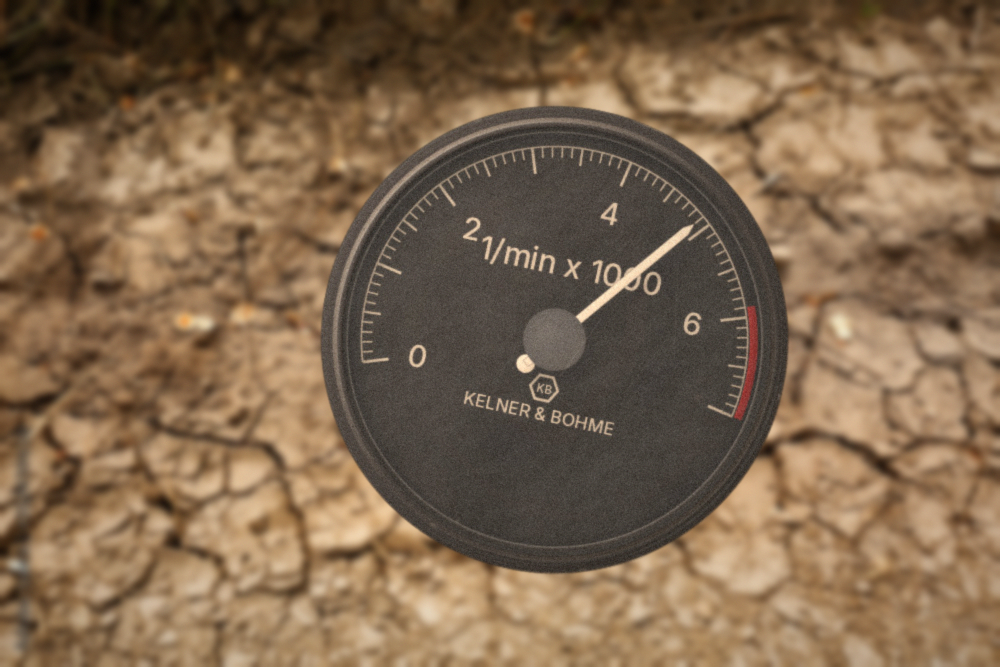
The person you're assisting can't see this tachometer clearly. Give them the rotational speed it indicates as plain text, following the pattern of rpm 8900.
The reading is rpm 4900
